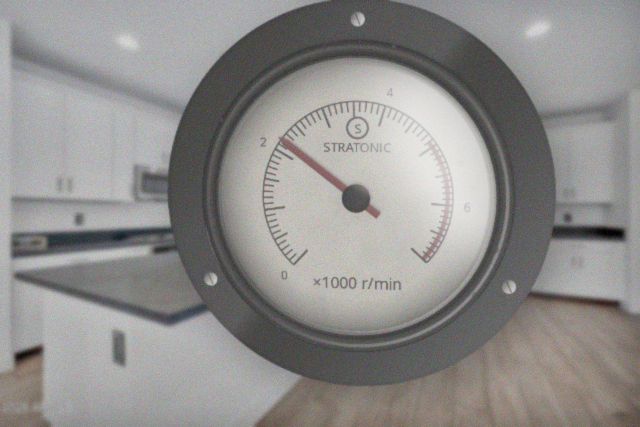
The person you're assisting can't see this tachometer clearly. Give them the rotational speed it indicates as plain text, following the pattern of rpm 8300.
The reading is rpm 2200
